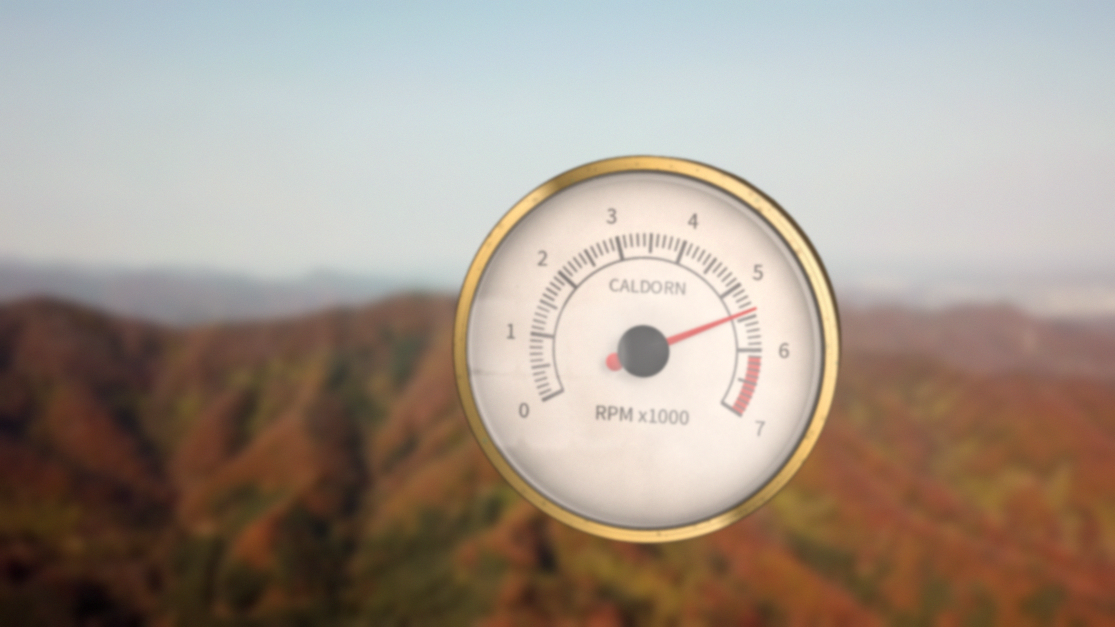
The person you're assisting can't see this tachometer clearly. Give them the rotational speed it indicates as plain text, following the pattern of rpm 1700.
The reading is rpm 5400
